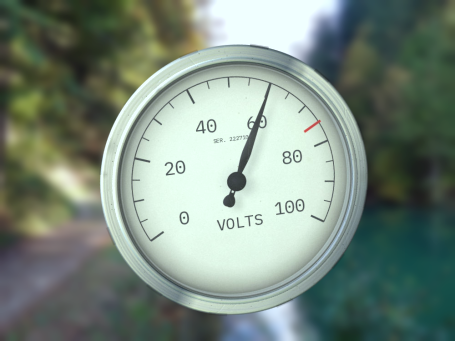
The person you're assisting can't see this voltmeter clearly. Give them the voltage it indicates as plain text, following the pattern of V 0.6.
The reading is V 60
